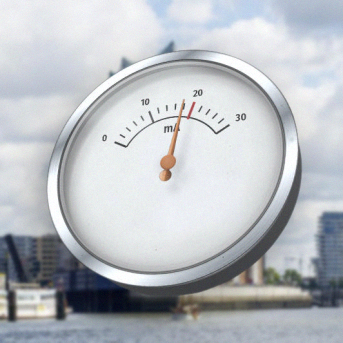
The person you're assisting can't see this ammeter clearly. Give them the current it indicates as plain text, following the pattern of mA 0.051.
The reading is mA 18
